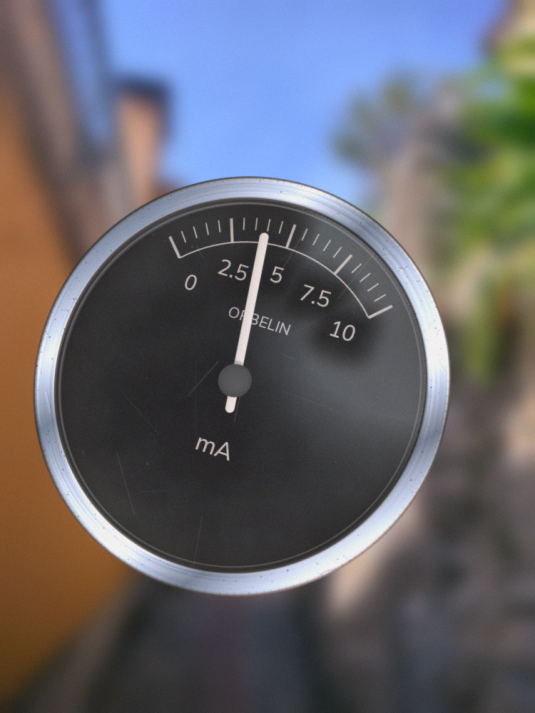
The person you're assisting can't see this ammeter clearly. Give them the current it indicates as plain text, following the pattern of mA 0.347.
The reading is mA 4
